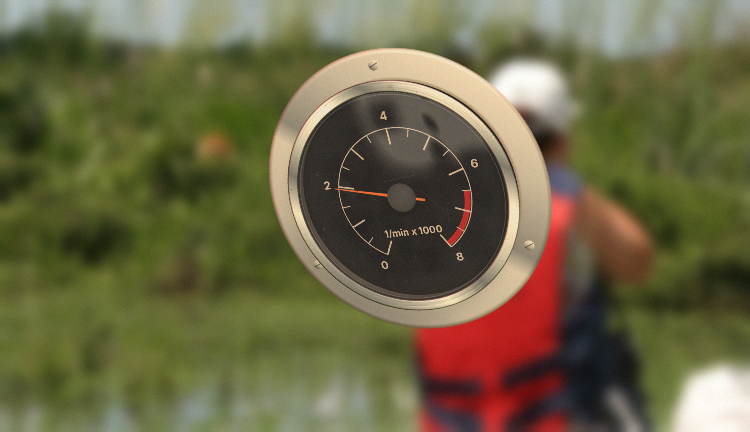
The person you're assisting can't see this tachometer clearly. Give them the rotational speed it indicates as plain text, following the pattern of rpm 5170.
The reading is rpm 2000
